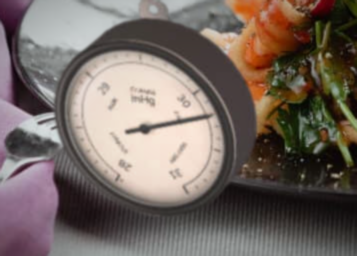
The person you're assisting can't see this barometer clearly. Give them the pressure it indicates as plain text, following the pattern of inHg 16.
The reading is inHg 30.2
